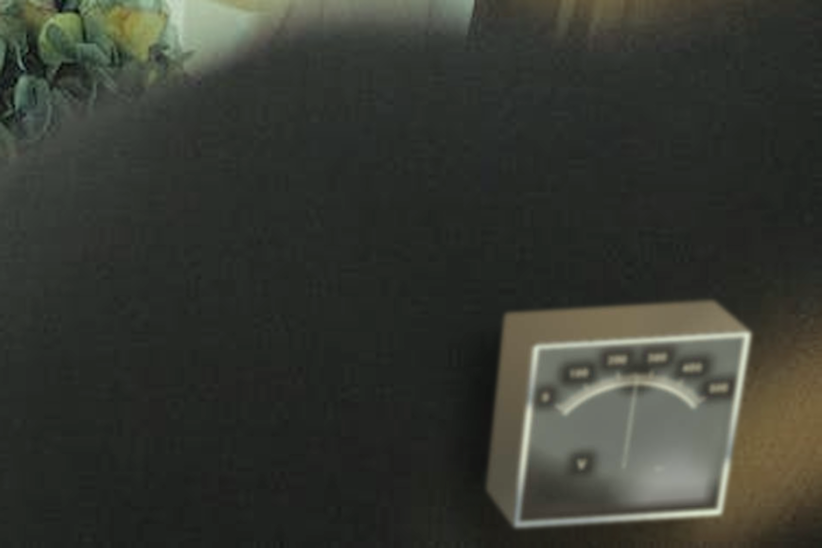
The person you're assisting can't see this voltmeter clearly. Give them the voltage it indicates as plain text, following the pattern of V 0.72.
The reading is V 250
